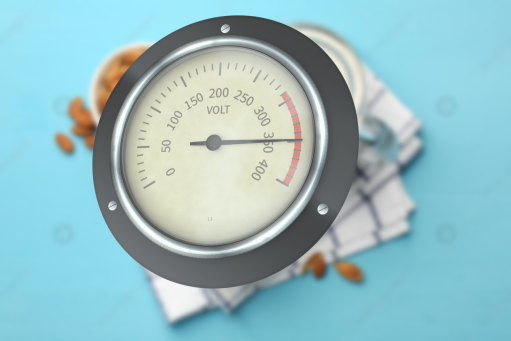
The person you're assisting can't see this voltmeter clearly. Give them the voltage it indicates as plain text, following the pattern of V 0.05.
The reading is V 350
